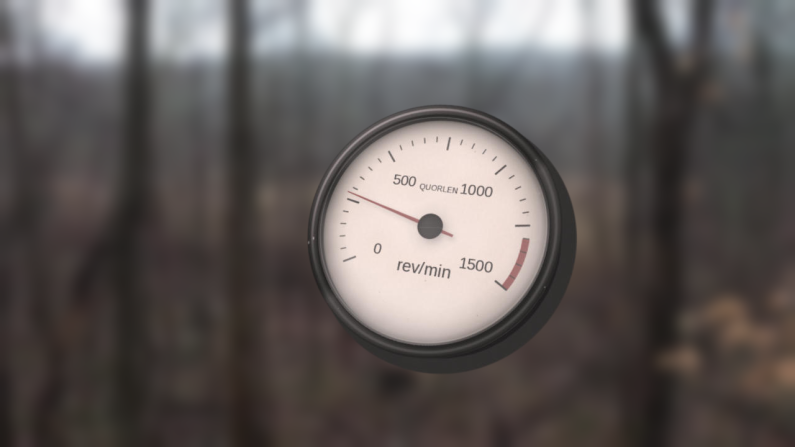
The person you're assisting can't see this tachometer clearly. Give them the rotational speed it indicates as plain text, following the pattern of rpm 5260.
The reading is rpm 275
